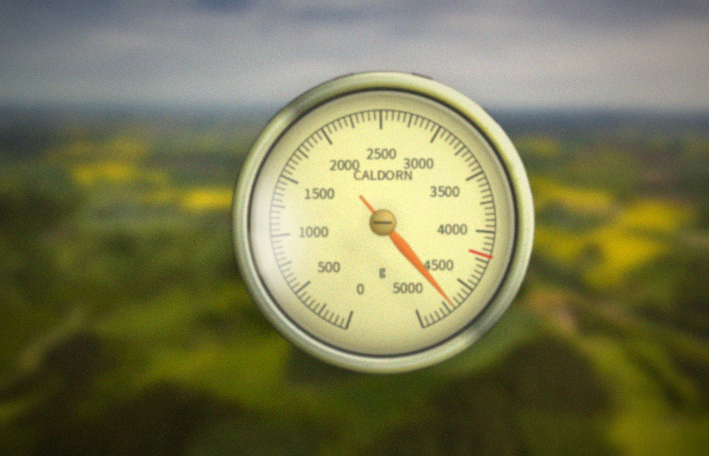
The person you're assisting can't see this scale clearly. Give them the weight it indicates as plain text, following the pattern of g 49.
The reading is g 4700
